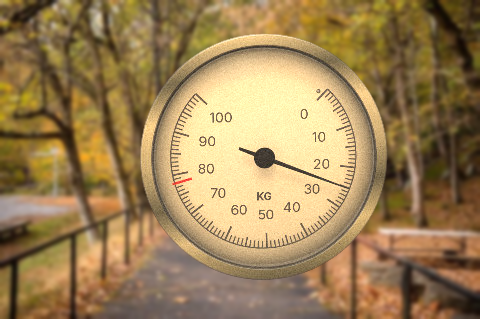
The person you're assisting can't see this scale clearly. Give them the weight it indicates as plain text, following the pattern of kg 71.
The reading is kg 25
